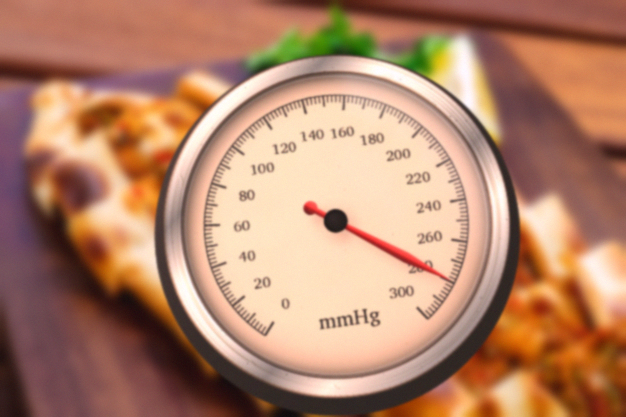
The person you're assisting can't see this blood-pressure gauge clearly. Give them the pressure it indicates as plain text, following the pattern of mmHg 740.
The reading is mmHg 280
